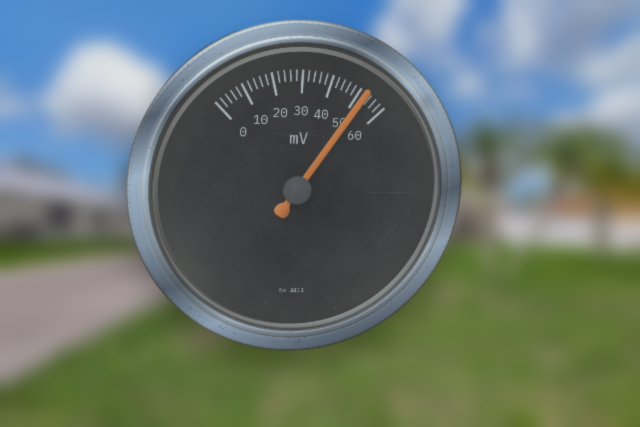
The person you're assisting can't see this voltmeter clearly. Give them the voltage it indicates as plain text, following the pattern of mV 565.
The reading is mV 52
